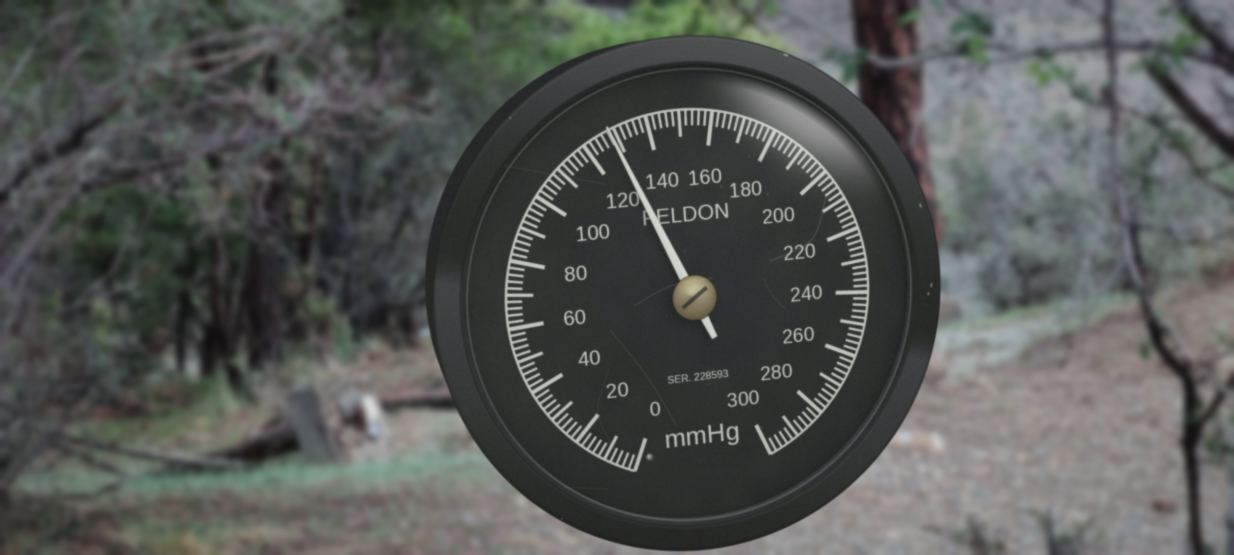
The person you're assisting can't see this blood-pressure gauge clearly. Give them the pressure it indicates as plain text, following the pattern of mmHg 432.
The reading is mmHg 128
